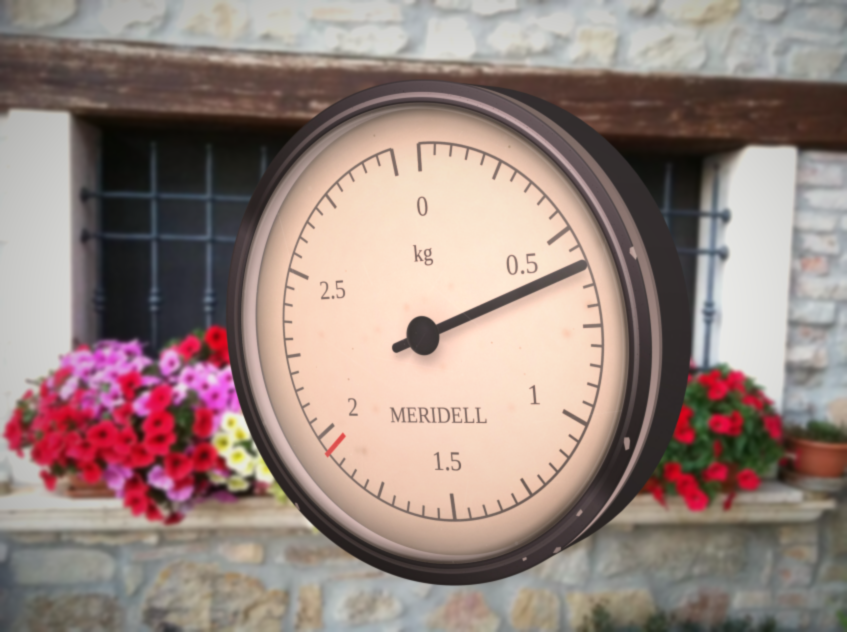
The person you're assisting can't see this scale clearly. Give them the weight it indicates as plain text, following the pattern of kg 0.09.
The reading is kg 0.6
